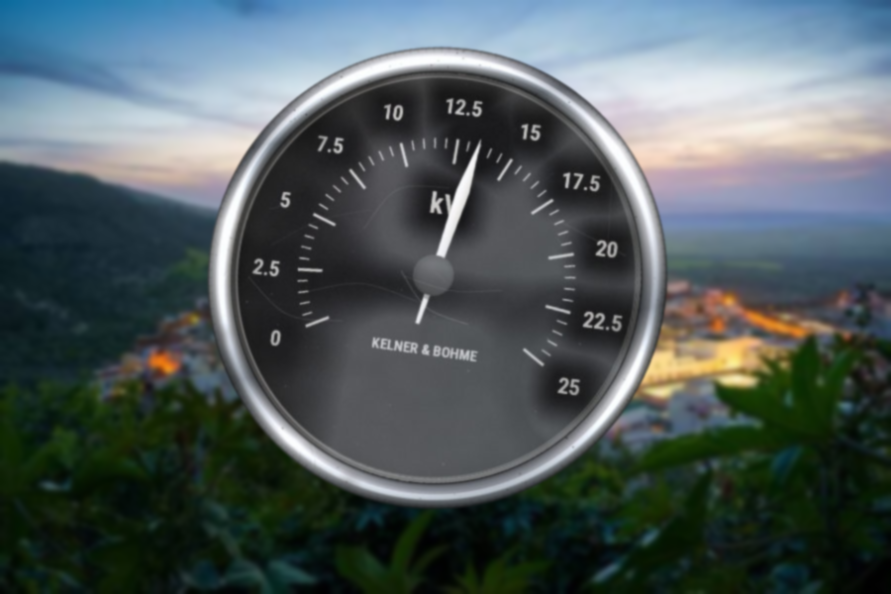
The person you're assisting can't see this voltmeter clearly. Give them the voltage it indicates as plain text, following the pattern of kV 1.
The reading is kV 13.5
